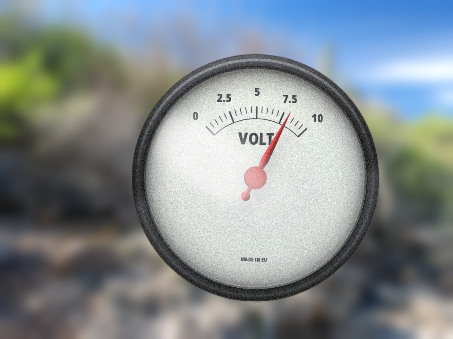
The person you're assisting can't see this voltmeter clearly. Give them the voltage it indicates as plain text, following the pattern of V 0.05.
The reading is V 8
